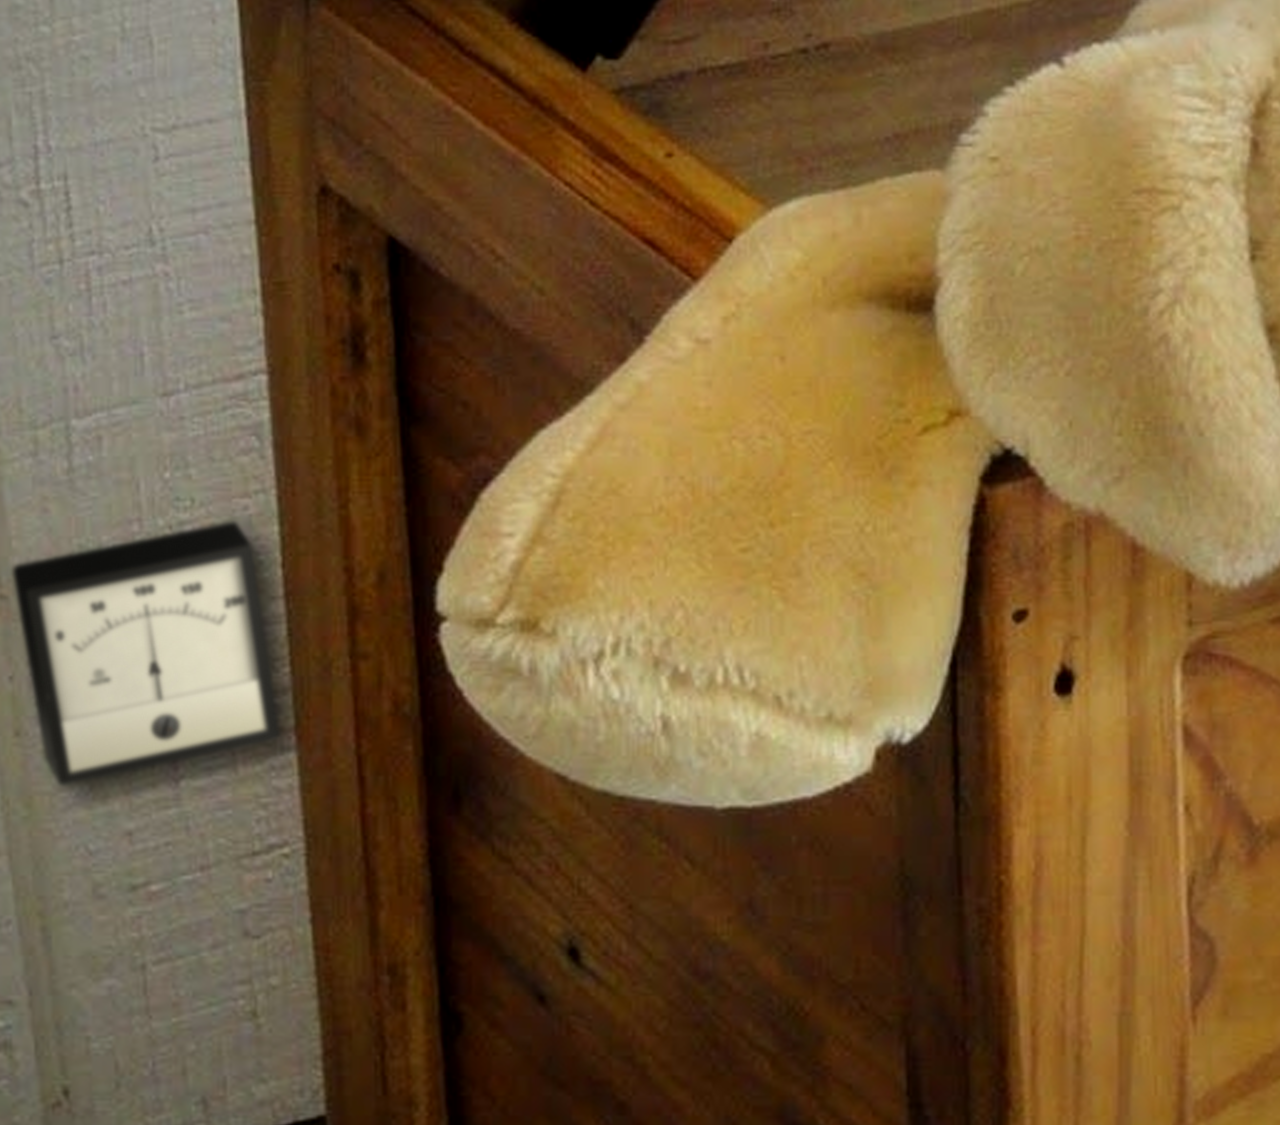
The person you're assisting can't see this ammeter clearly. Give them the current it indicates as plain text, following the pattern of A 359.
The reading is A 100
